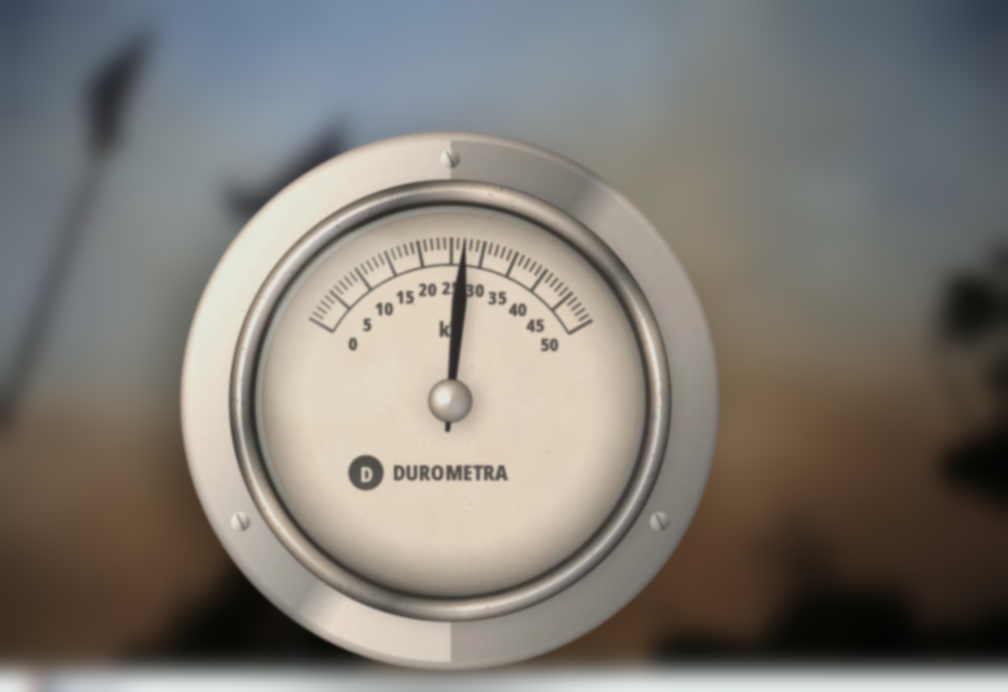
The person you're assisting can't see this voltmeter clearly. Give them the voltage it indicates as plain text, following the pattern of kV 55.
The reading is kV 27
